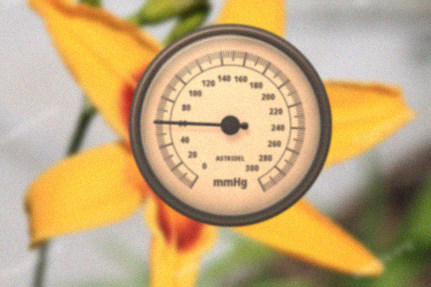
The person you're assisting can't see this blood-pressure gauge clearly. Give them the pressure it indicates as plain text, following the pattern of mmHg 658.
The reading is mmHg 60
